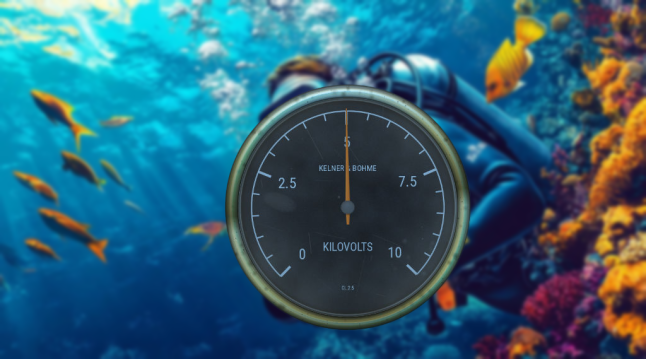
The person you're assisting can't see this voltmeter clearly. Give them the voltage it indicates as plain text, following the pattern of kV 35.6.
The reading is kV 5
